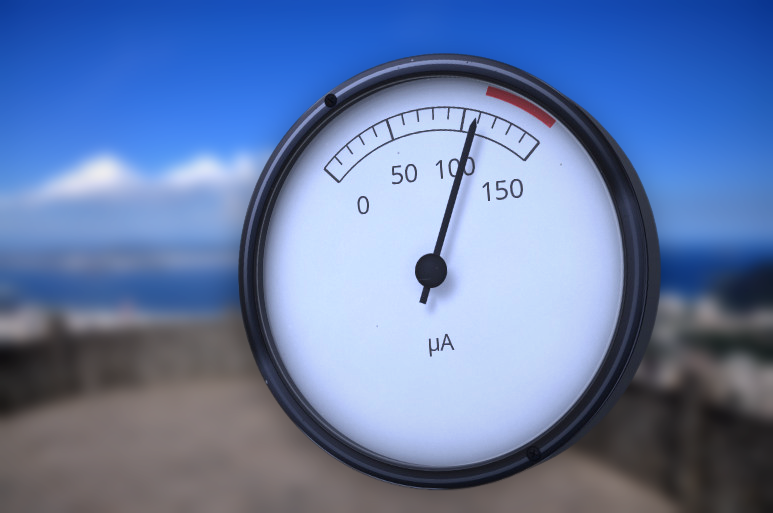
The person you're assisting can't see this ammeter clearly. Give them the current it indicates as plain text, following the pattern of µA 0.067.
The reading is µA 110
